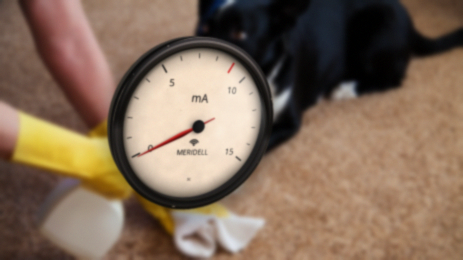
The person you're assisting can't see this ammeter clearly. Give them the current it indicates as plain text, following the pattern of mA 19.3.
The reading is mA 0
